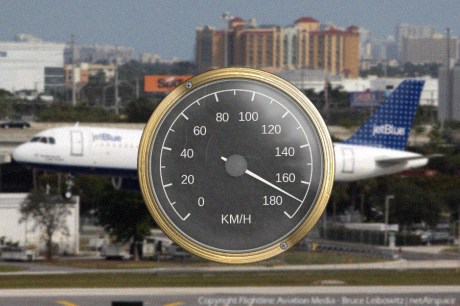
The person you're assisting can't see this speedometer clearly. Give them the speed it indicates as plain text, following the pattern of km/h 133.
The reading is km/h 170
